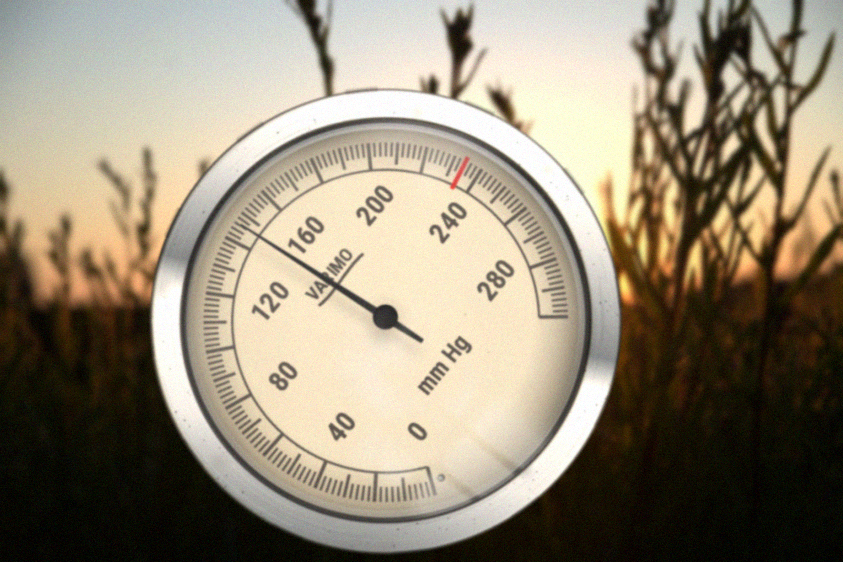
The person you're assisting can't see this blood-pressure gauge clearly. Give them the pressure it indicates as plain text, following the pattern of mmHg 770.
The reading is mmHg 146
